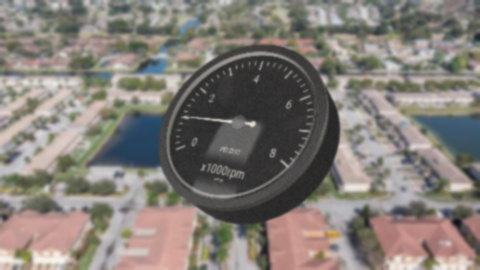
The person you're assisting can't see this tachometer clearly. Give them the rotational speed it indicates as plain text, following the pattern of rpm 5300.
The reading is rpm 1000
